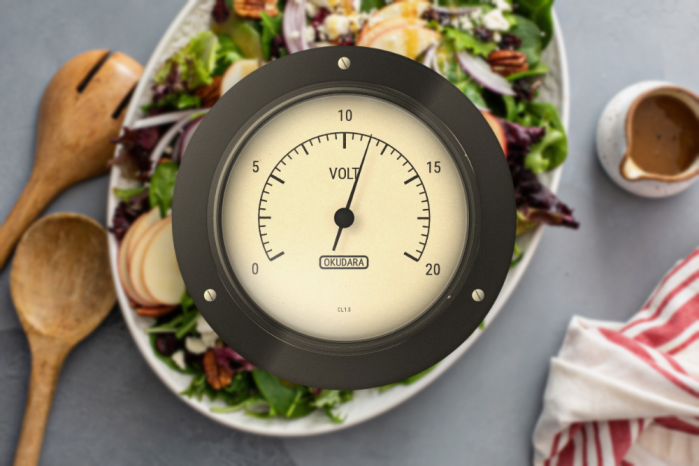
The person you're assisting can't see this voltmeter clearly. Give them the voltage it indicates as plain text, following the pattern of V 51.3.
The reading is V 11.5
